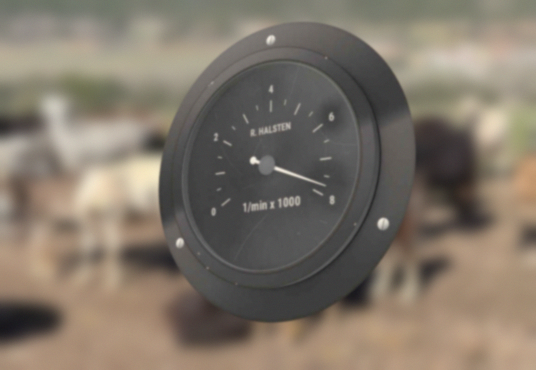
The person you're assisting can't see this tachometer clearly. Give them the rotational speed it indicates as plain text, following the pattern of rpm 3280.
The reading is rpm 7750
